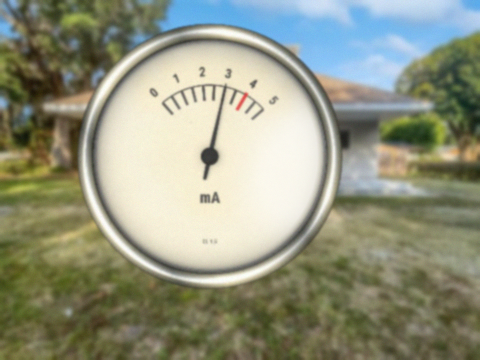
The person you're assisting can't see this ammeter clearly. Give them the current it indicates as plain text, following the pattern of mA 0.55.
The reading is mA 3
